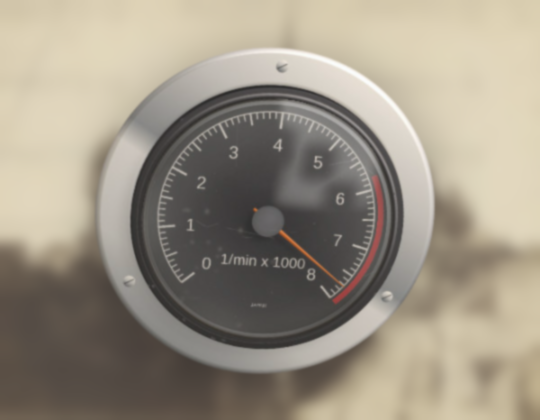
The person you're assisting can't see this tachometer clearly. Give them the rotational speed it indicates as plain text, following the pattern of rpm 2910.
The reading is rpm 7700
